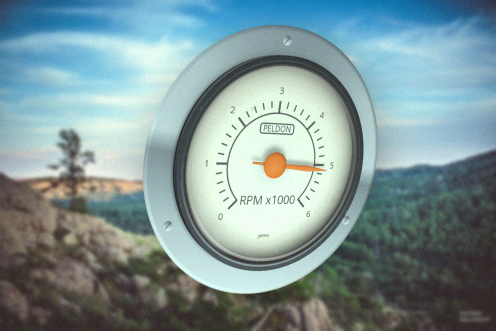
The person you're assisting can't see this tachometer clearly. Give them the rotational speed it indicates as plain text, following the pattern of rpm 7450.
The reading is rpm 5100
